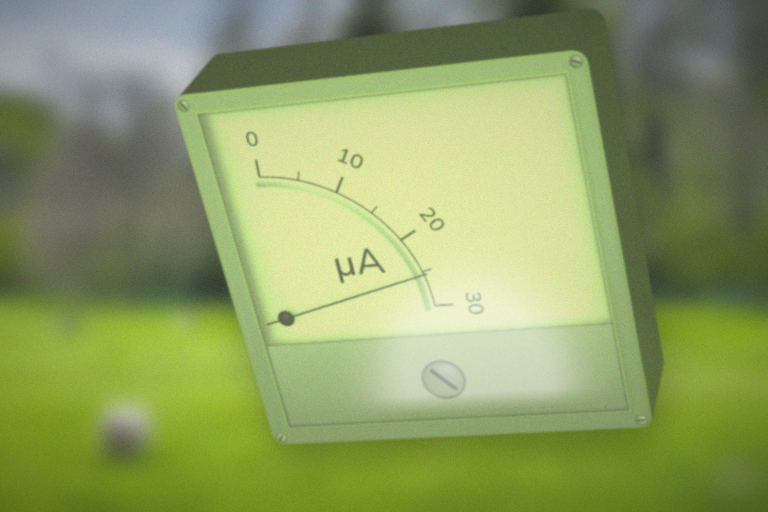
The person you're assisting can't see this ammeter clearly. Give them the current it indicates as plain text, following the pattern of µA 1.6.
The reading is µA 25
